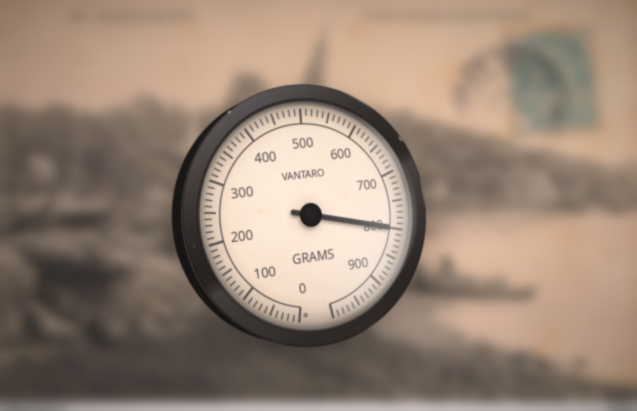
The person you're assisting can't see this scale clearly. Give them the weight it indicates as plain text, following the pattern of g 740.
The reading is g 800
